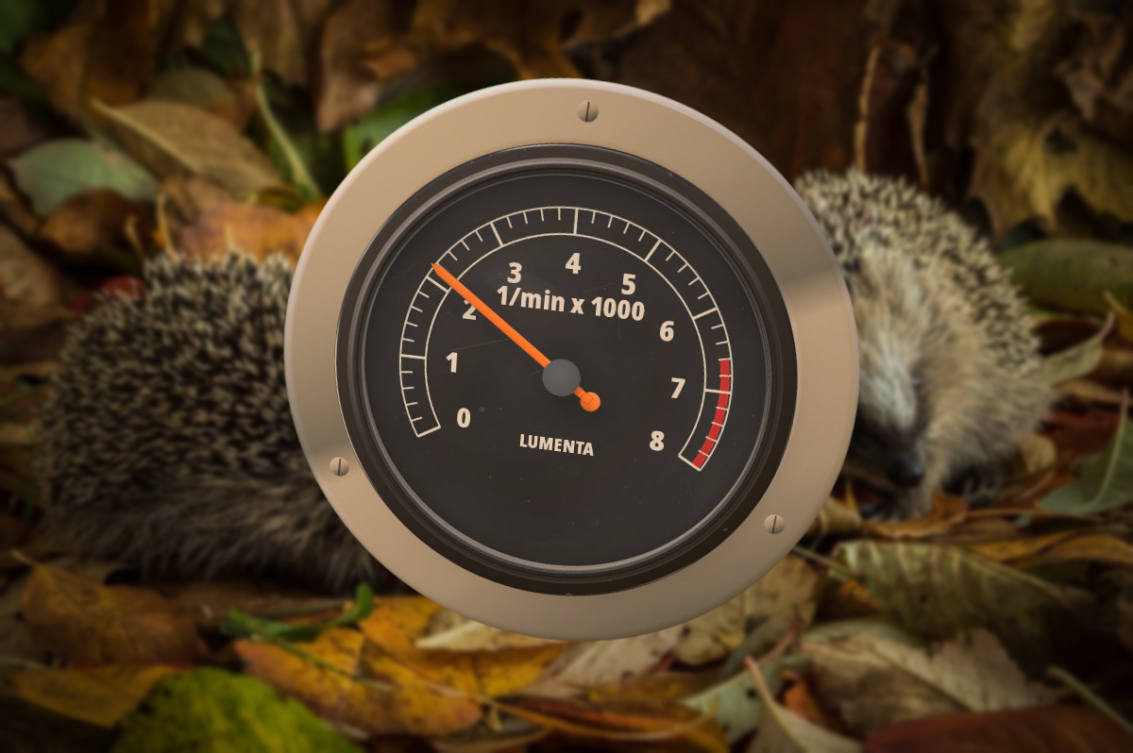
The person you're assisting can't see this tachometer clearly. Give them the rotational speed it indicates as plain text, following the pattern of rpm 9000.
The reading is rpm 2200
